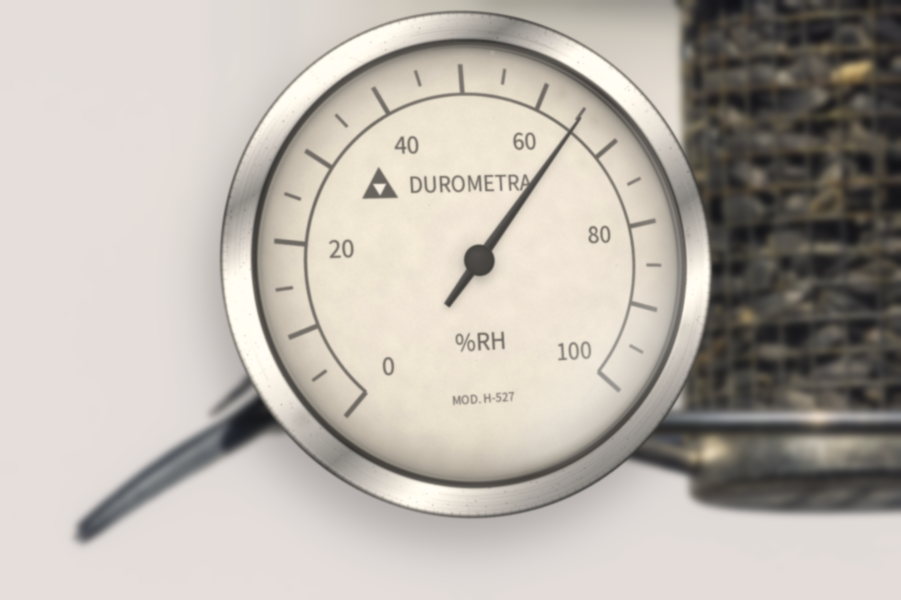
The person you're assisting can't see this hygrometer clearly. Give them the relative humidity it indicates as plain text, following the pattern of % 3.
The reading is % 65
